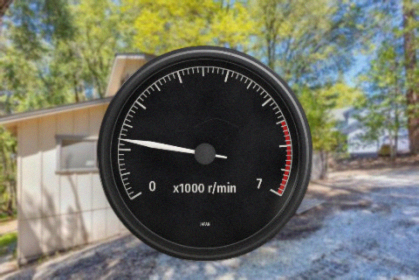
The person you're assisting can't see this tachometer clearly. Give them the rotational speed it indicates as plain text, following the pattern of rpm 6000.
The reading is rpm 1200
